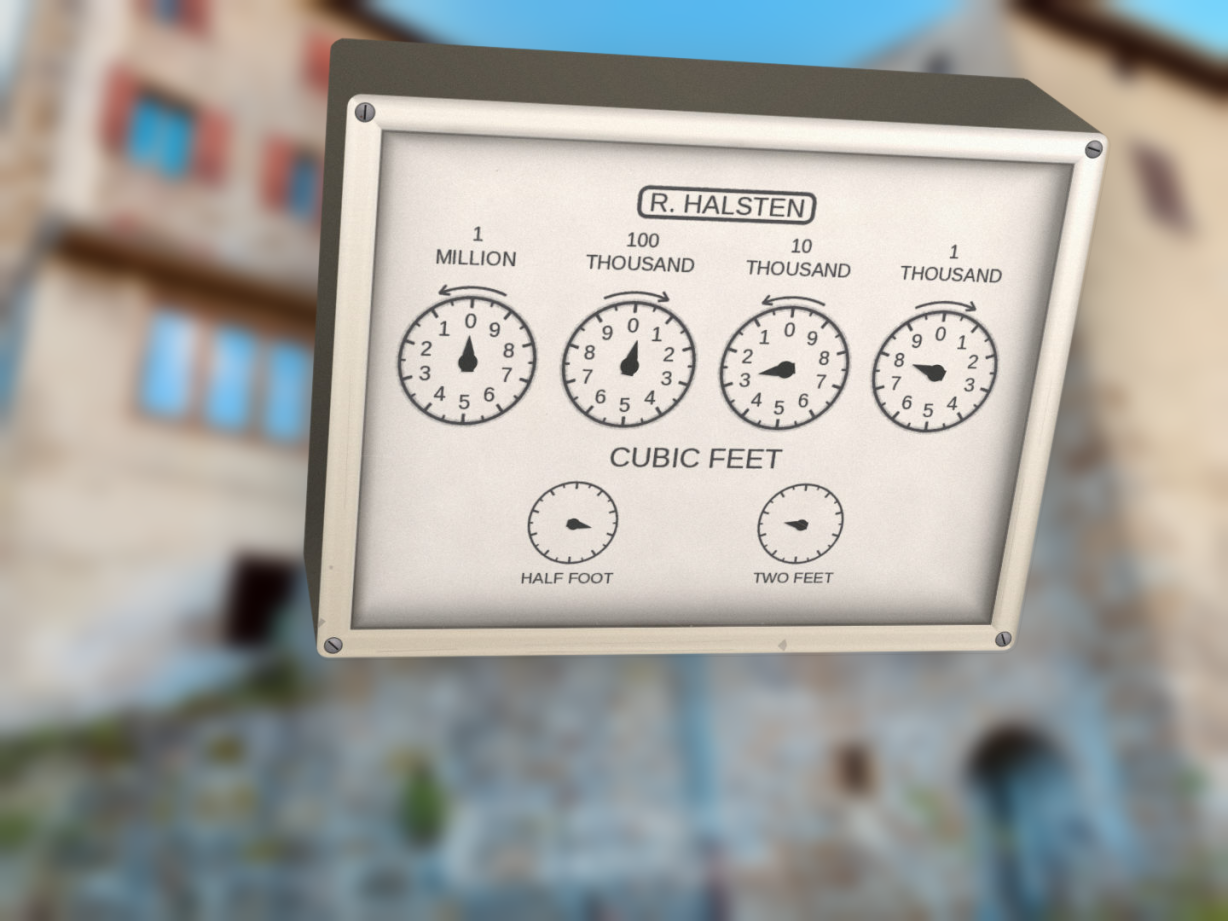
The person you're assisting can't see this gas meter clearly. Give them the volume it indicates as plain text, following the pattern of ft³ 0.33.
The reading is ft³ 2800
